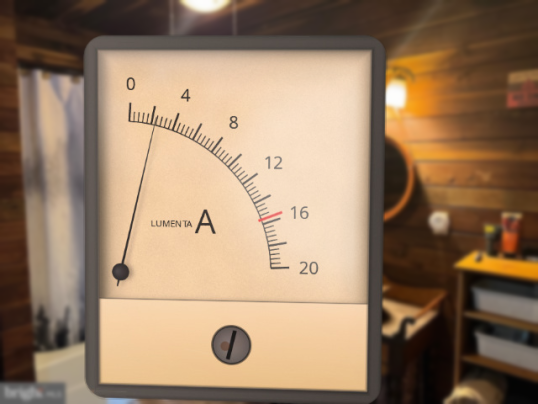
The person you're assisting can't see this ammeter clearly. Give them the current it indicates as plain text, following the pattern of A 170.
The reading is A 2.4
